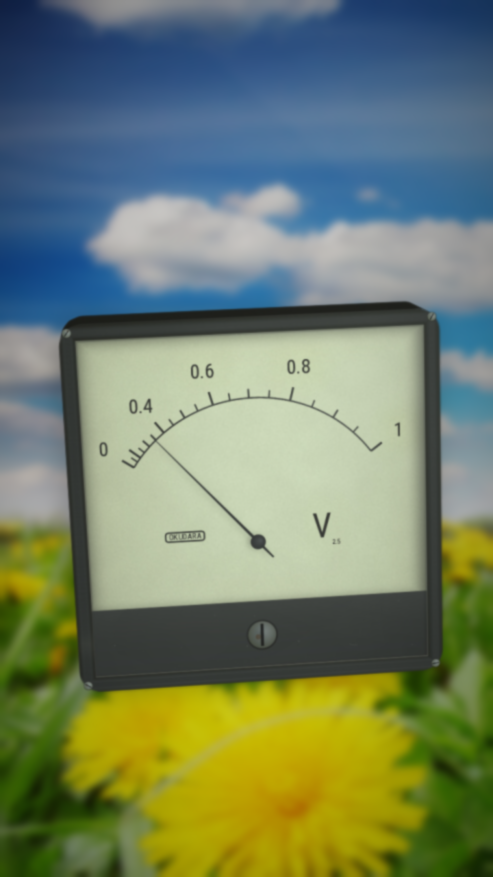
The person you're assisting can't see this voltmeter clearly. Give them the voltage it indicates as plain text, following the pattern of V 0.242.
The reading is V 0.35
